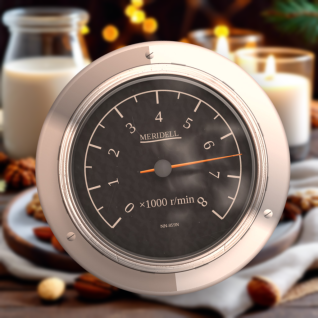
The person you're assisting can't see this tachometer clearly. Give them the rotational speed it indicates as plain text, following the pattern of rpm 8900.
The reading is rpm 6500
